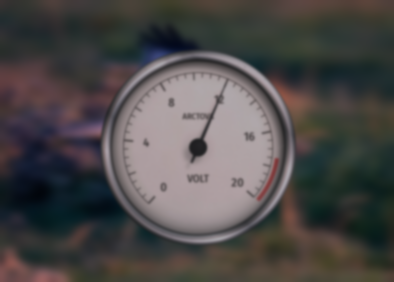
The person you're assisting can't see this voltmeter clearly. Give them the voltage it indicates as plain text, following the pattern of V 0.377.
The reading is V 12
